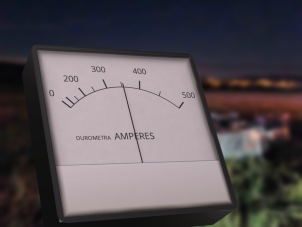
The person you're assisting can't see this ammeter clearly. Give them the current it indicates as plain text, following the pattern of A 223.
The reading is A 350
